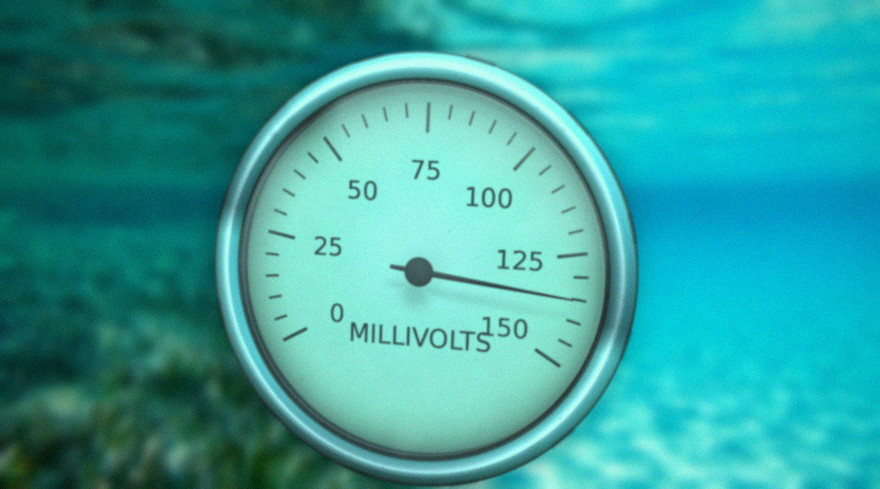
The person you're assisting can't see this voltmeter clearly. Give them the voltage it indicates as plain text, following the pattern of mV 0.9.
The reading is mV 135
